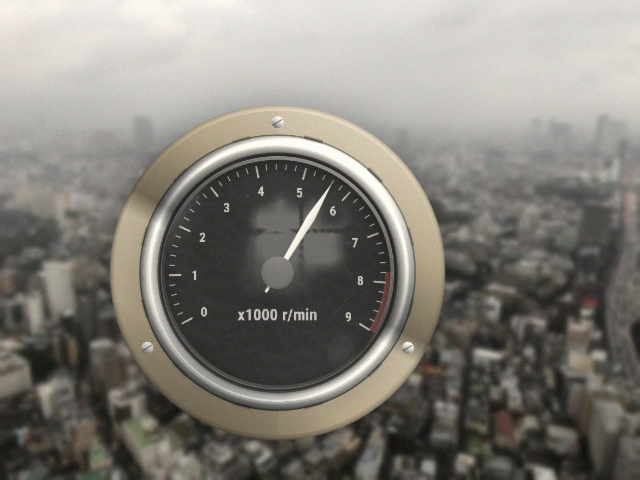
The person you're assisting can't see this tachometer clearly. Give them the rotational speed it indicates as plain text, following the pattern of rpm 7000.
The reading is rpm 5600
